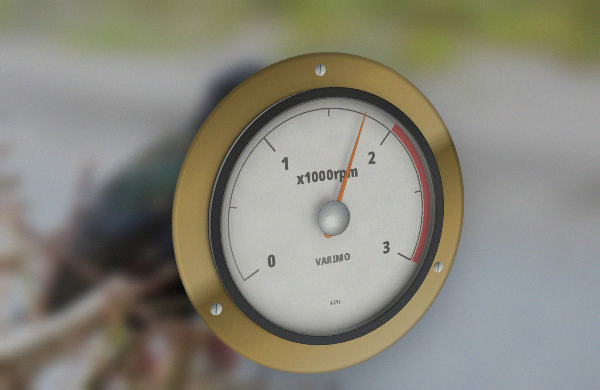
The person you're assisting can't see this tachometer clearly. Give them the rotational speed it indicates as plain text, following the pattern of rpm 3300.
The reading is rpm 1750
